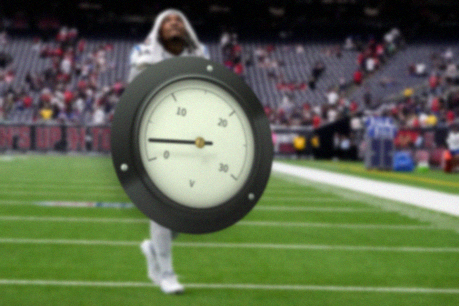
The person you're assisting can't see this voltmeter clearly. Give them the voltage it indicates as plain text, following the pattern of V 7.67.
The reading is V 2.5
